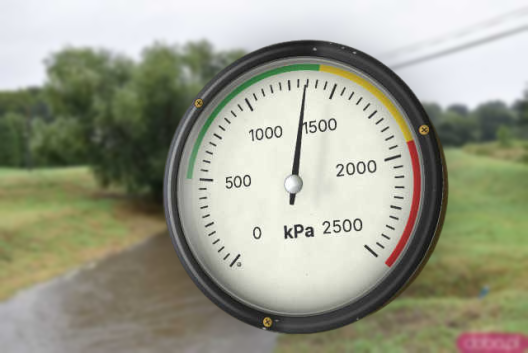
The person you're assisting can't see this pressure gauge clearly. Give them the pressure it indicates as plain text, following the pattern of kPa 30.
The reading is kPa 1350
